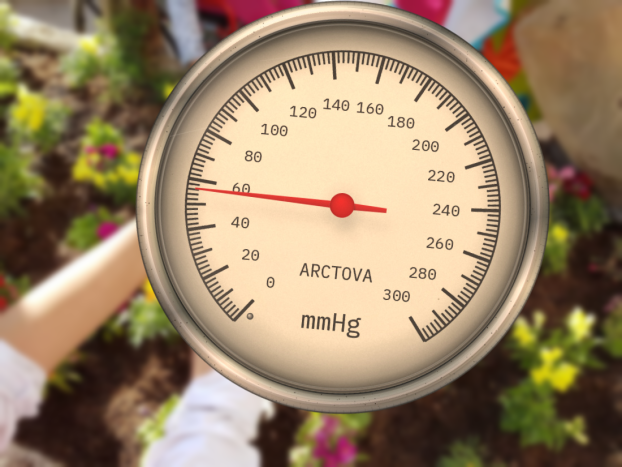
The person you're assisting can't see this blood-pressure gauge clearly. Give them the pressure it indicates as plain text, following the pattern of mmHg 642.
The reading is mmHg 56
